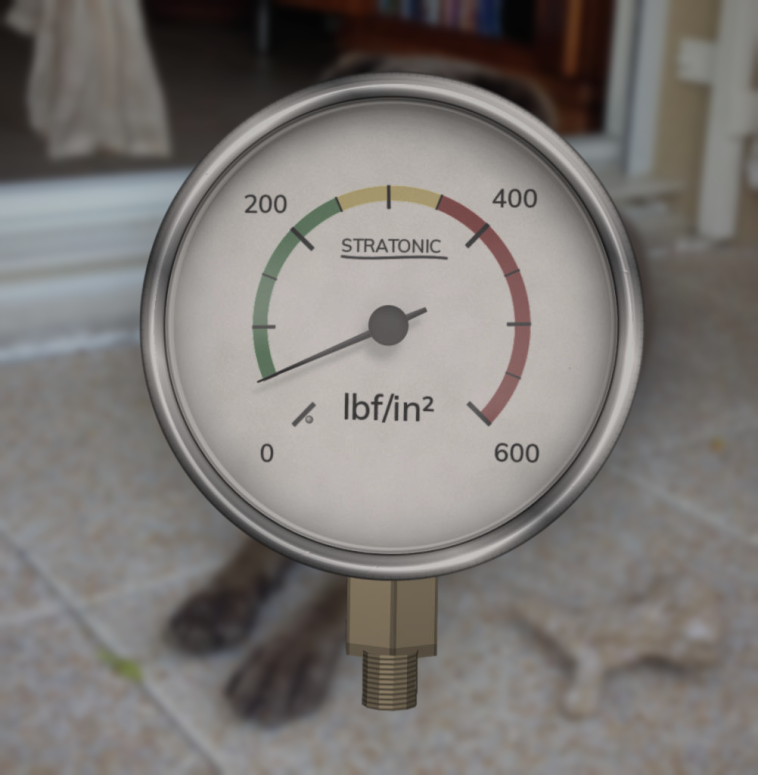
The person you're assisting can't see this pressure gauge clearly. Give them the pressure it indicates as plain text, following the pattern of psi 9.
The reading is psi 50
